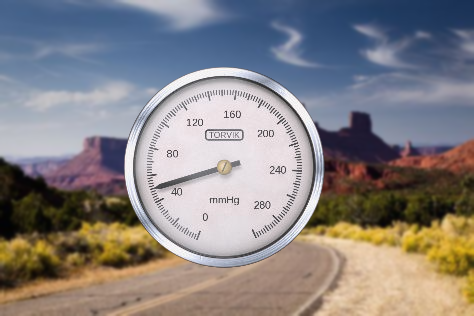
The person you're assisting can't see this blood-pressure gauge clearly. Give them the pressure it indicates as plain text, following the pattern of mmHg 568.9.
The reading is mmHg 50
